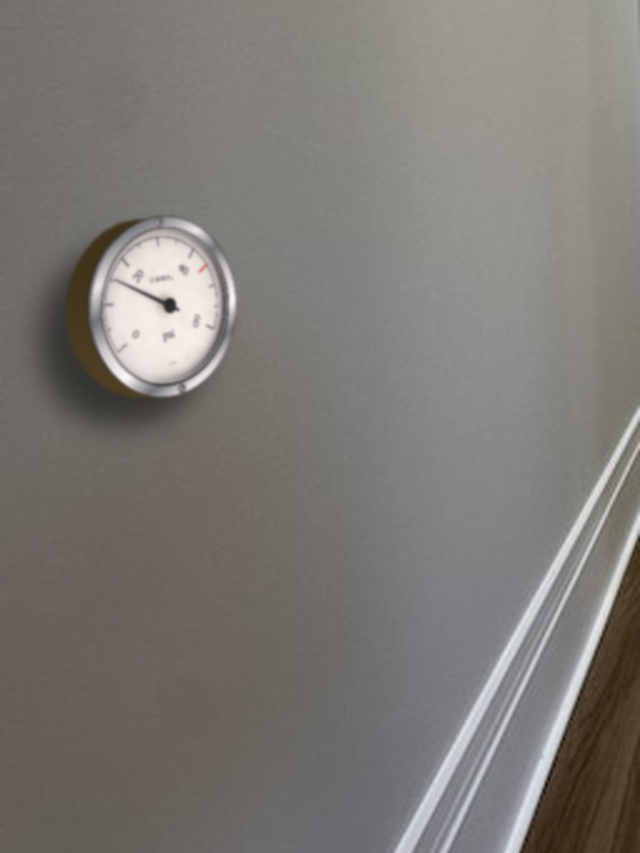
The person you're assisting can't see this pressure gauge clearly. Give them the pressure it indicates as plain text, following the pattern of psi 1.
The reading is psi 15
